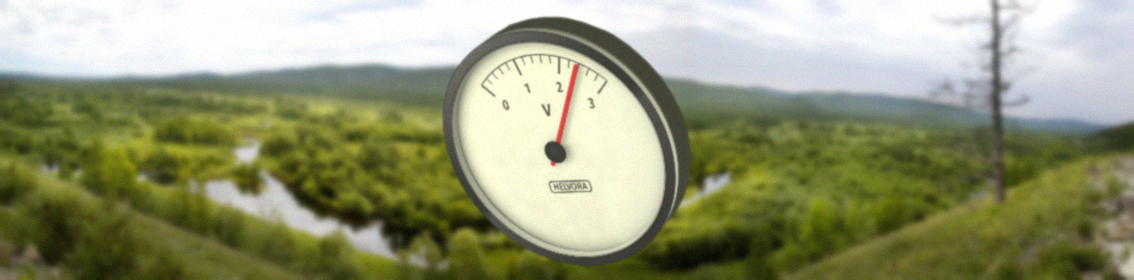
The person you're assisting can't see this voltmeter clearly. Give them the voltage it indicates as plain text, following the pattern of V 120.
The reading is V 2.4
